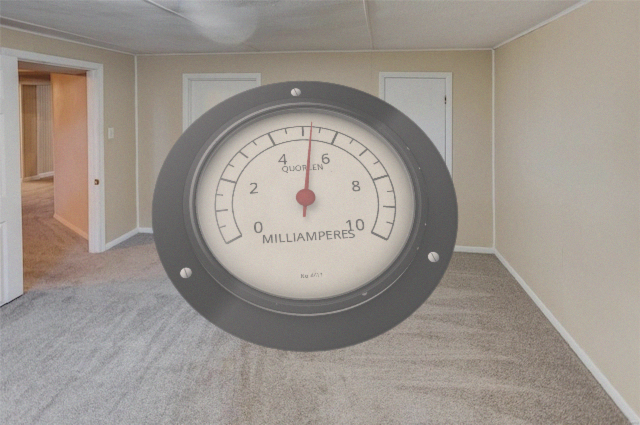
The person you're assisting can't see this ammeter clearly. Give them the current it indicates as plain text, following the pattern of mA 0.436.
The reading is mA 5.25
